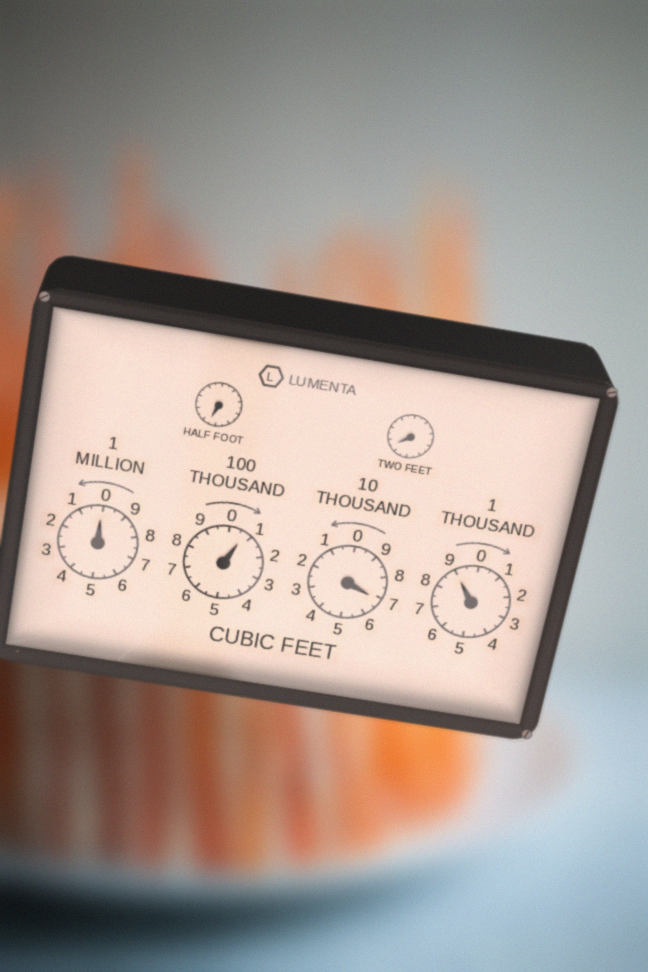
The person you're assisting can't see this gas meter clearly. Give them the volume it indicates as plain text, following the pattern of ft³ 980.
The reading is ft³ 6900
